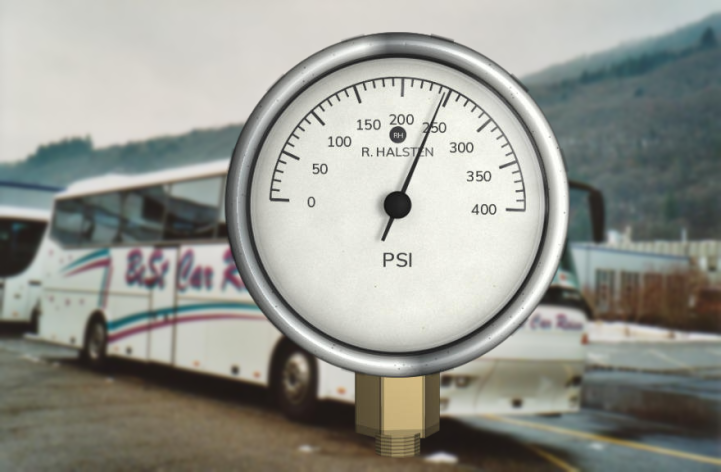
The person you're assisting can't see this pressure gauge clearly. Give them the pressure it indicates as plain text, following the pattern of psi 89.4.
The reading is psi 245
